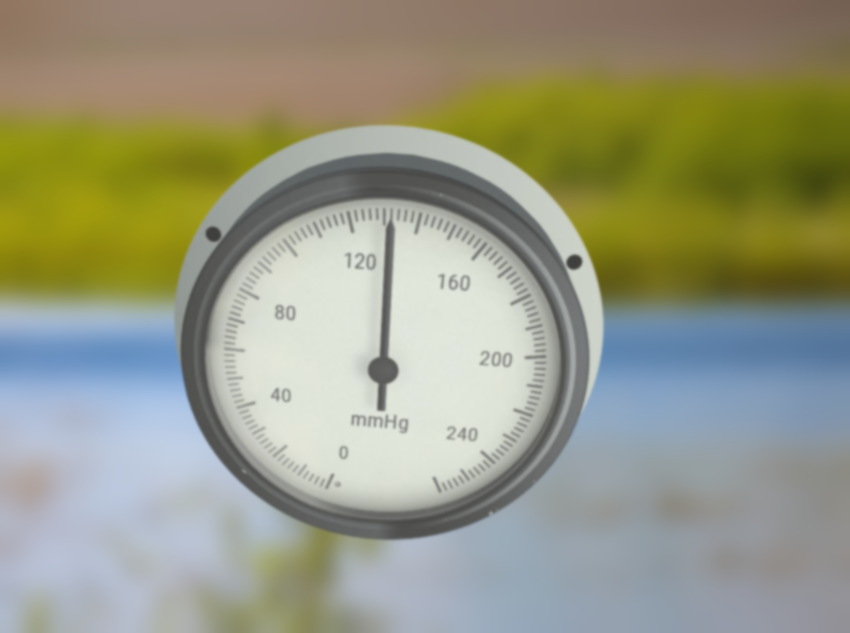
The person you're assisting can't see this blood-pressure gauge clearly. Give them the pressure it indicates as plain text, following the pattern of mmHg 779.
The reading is mmHg 132
